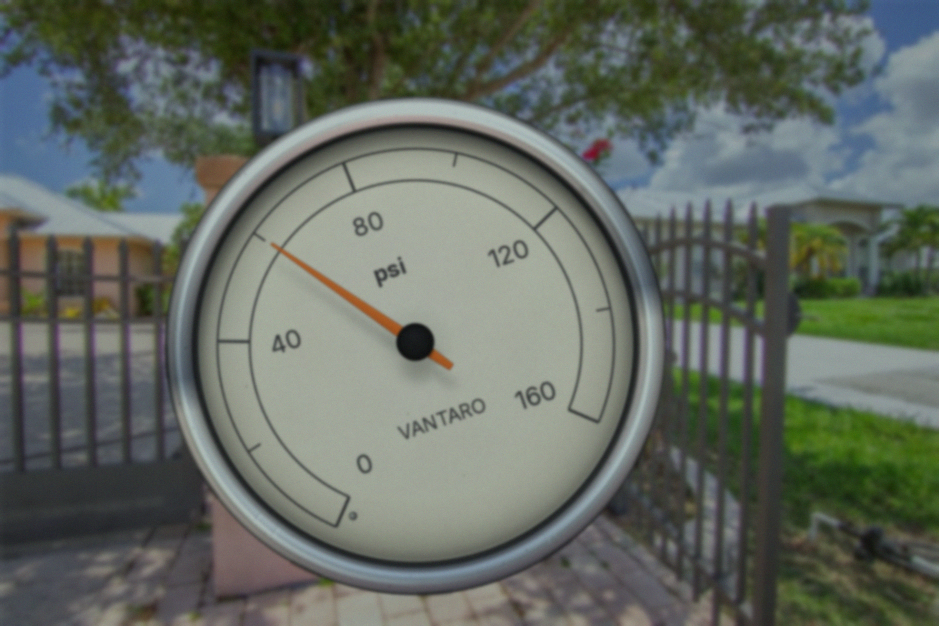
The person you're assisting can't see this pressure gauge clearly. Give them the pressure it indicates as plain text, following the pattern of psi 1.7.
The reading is psi 60
